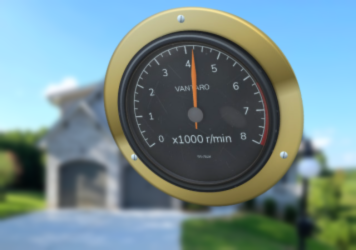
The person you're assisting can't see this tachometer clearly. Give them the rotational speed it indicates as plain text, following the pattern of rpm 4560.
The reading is rpm 4250
